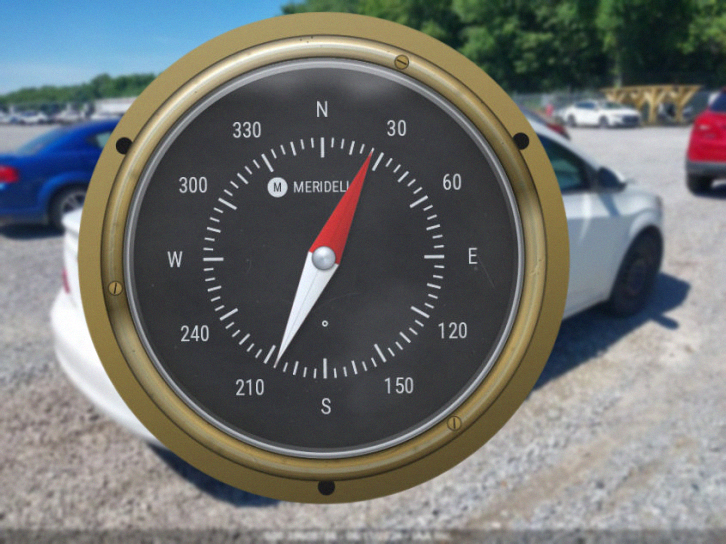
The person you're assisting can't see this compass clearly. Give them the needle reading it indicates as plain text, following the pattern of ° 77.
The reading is ° 25
